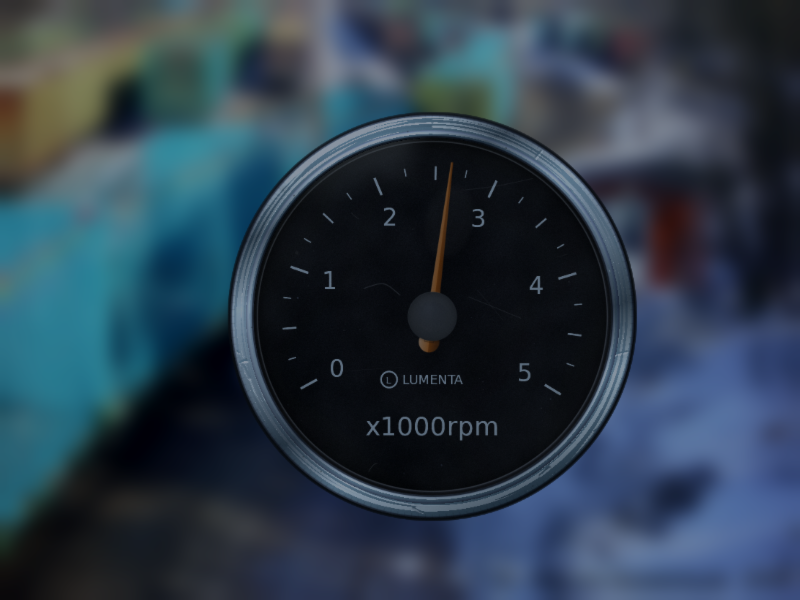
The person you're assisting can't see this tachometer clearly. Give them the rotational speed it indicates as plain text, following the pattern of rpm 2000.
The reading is rpm 2625
